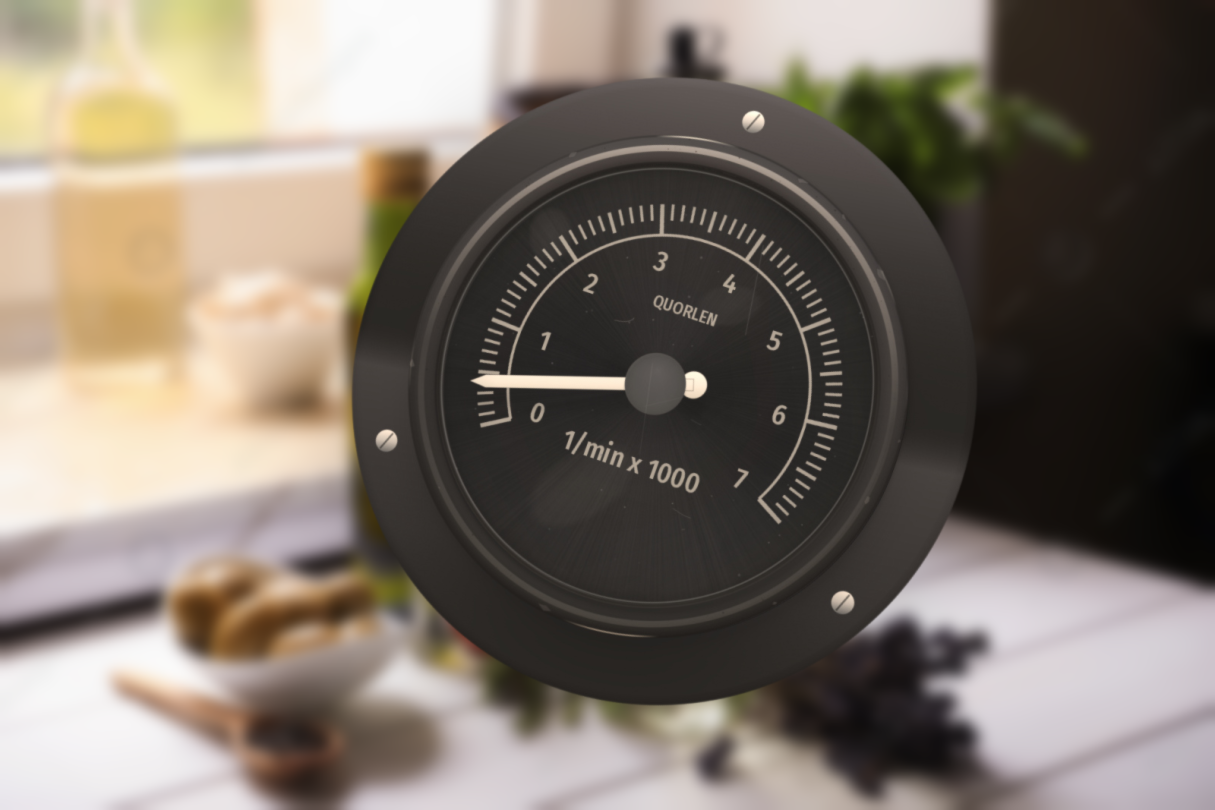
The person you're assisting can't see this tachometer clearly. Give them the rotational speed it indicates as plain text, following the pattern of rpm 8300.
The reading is rpm 400
